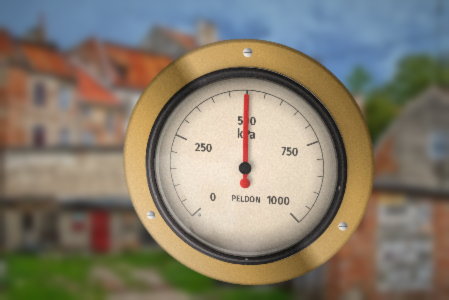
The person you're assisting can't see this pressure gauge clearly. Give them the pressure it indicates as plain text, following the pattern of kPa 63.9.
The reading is kPa 500
